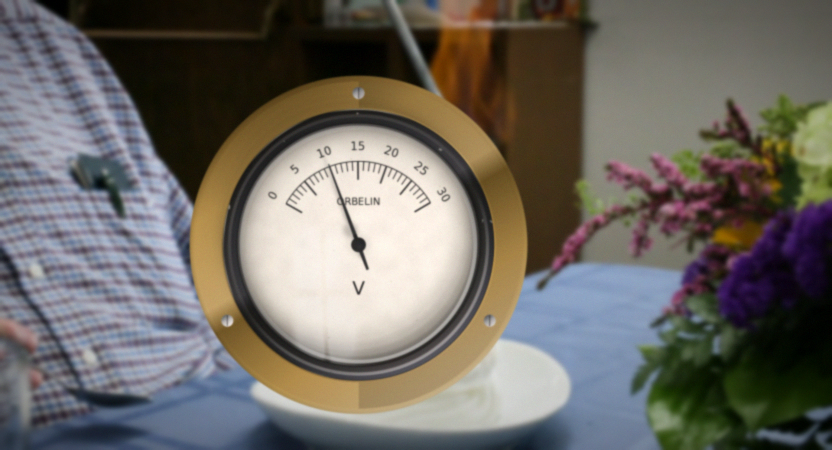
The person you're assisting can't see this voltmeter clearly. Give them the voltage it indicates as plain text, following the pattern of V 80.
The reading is V 10
